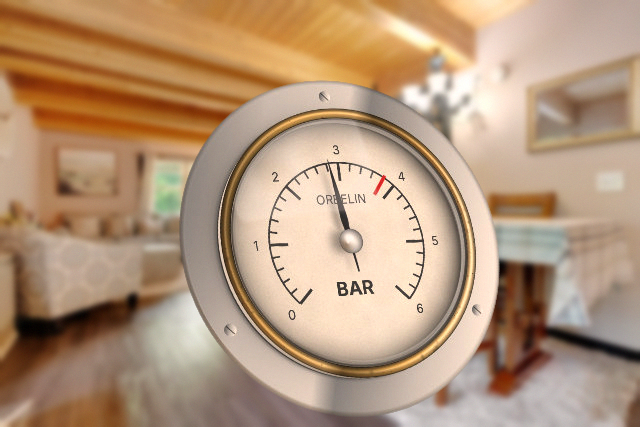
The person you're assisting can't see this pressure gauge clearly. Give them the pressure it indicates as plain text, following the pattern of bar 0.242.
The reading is bar 2.8
